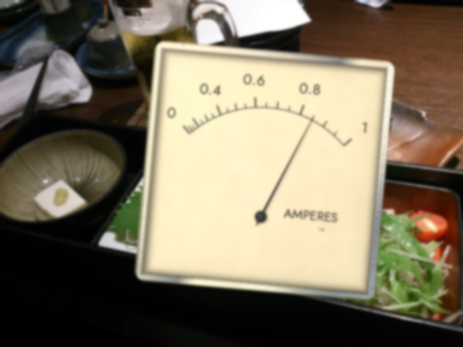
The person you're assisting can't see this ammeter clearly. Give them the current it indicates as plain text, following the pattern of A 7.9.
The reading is A 0.85
